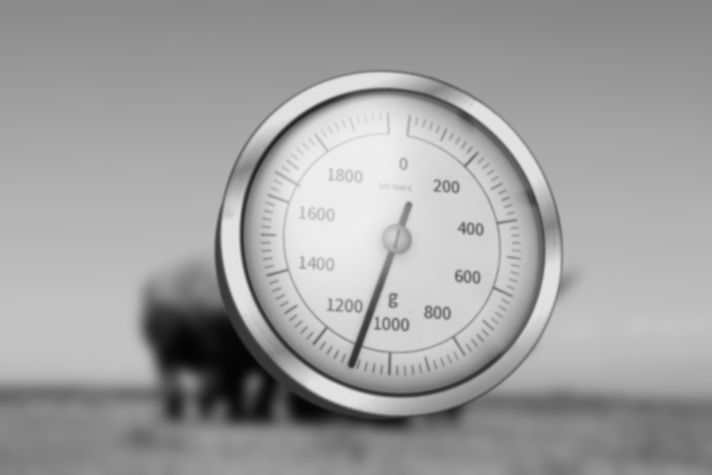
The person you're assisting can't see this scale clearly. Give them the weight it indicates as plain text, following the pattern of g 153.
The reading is g 1100
